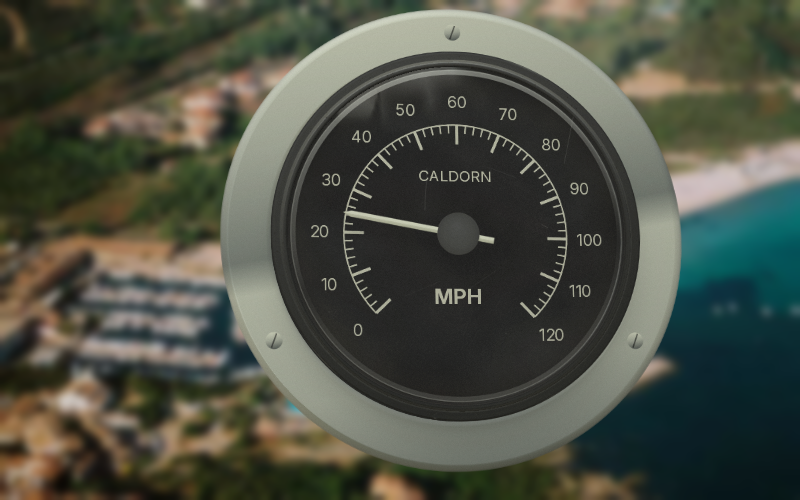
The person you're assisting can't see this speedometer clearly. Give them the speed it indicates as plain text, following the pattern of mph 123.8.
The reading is mph 24
